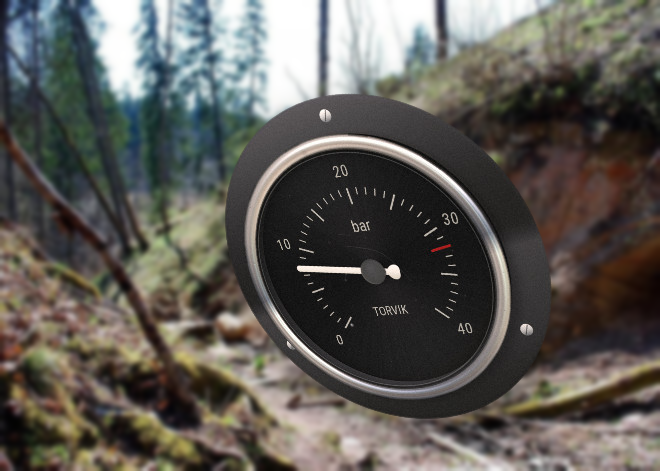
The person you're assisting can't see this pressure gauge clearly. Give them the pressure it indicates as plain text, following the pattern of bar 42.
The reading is bar 8
